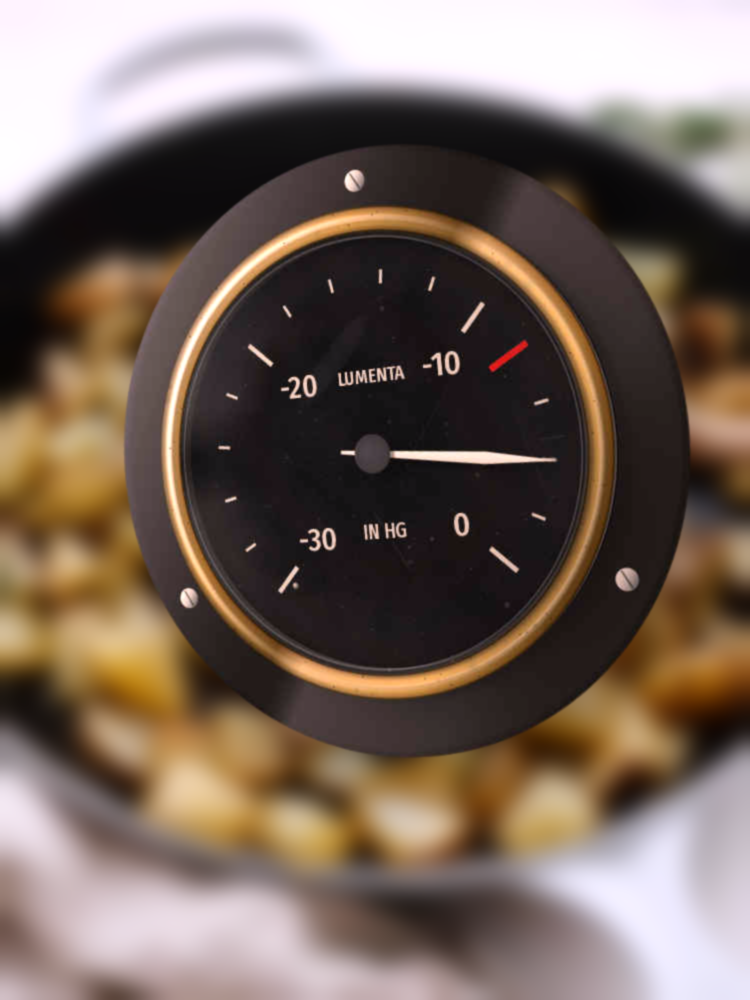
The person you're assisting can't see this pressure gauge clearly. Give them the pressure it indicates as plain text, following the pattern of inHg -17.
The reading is inHg -4
